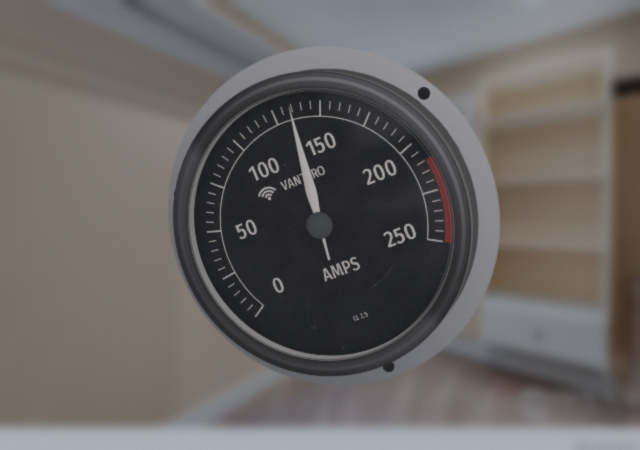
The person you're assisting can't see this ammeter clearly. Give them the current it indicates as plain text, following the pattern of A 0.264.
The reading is A 135
